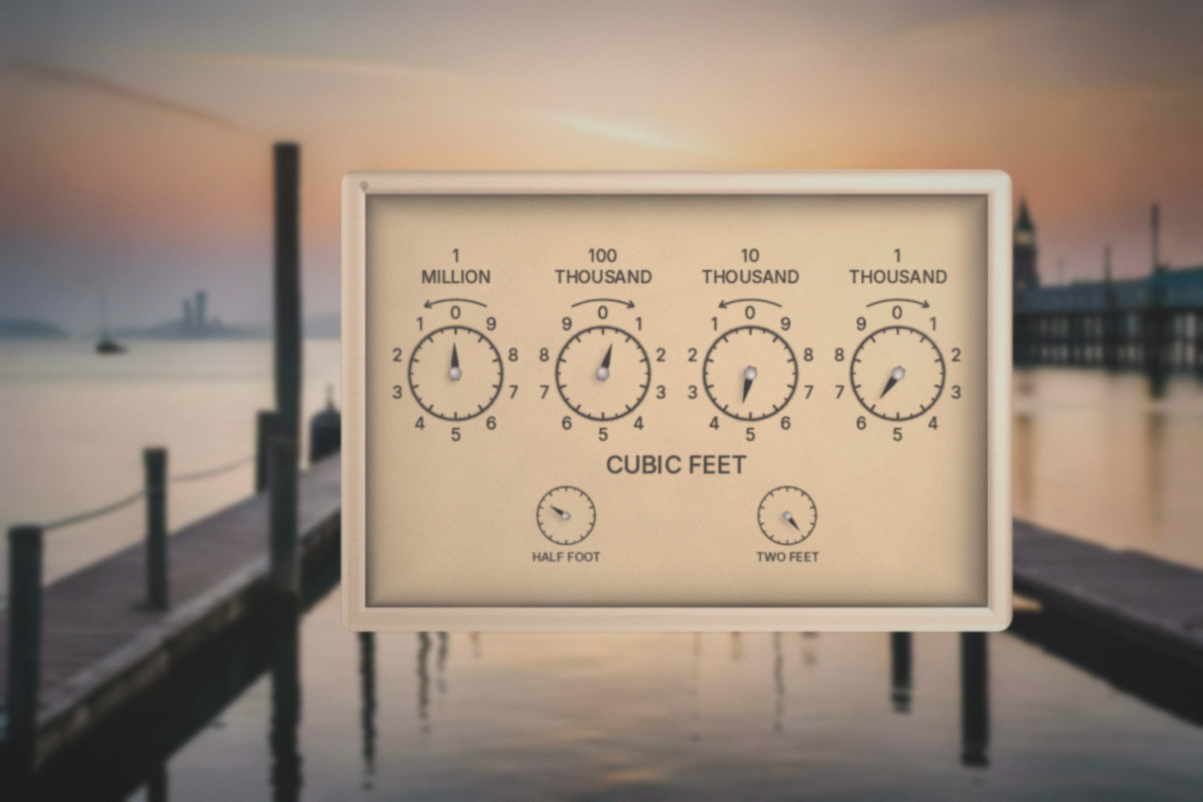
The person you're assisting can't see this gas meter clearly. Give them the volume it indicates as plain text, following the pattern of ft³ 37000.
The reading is ft³ 4600
